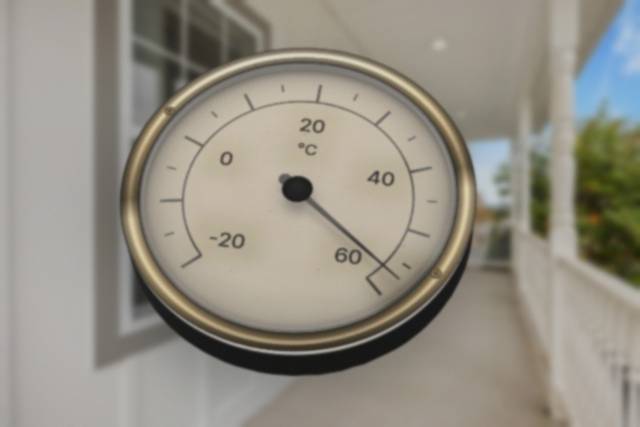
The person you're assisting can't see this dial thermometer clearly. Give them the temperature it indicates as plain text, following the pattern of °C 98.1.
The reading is °C 57.5
